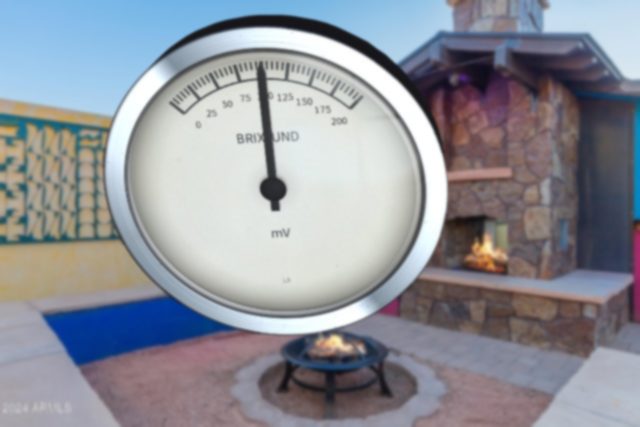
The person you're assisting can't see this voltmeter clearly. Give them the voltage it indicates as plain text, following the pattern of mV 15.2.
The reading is mV 100
